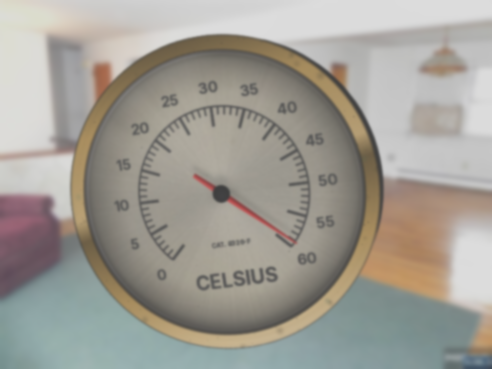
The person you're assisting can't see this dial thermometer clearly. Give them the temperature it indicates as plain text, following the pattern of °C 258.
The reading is °C 59
